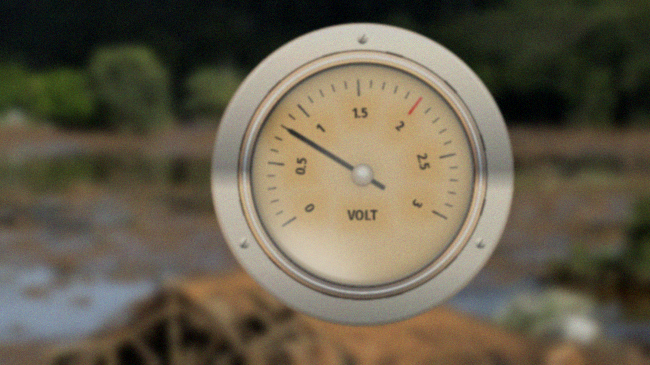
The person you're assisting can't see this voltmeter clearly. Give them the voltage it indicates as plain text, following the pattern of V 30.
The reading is V 0.8
